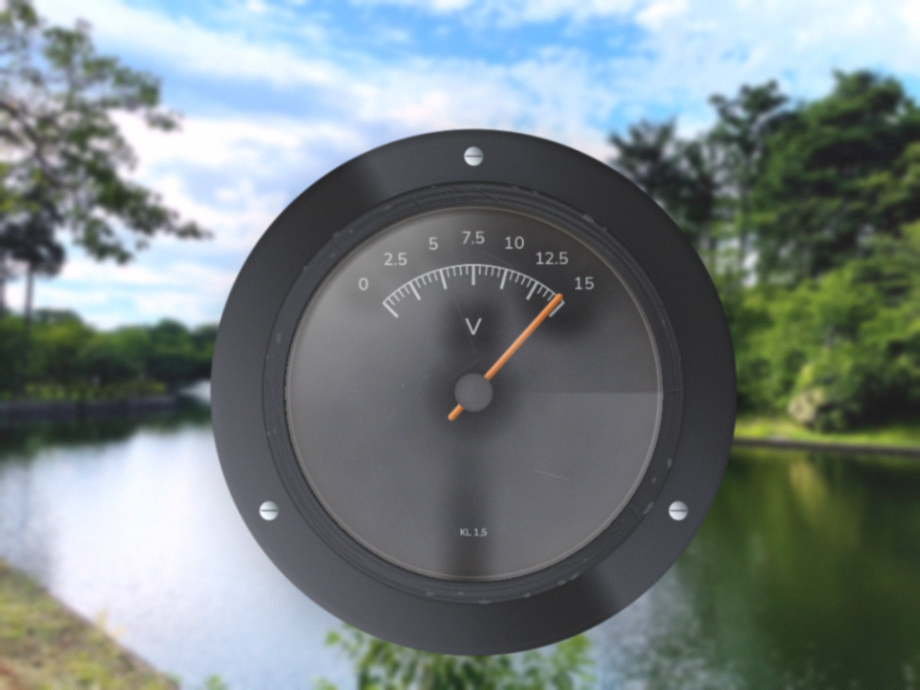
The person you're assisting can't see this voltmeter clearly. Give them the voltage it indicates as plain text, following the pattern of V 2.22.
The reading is V 14.5
